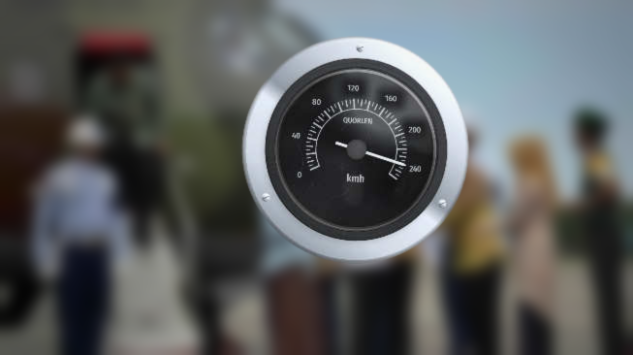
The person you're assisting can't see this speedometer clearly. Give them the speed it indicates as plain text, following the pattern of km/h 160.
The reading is km/h 240
